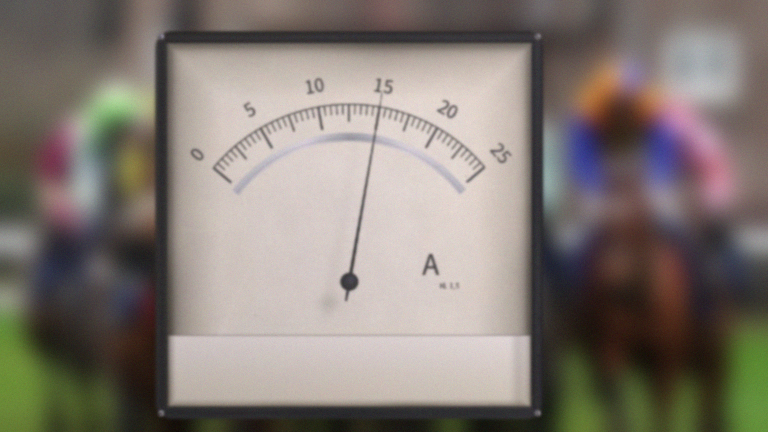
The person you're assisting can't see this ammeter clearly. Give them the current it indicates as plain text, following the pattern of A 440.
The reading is A 15
